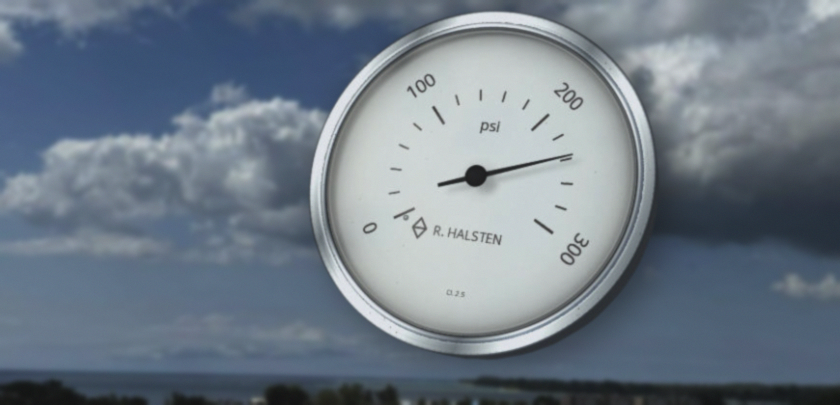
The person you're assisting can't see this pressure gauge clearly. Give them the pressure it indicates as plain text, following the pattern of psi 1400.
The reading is psi 240
